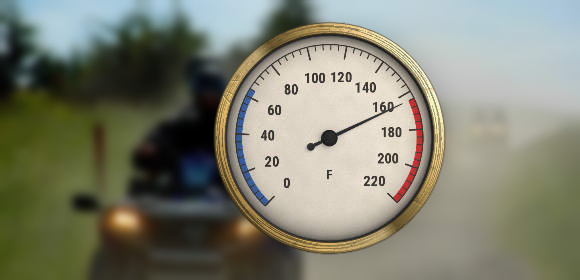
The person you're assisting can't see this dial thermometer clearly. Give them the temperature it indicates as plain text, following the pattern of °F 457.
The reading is °F 164
